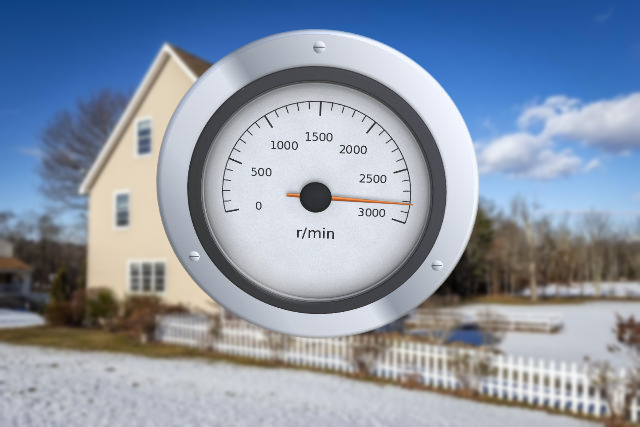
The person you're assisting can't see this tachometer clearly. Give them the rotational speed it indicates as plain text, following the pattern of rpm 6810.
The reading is rpm 2800
